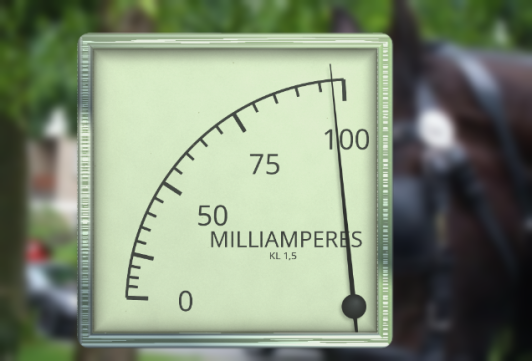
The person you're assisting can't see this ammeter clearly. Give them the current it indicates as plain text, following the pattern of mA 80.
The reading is mA 97.5
